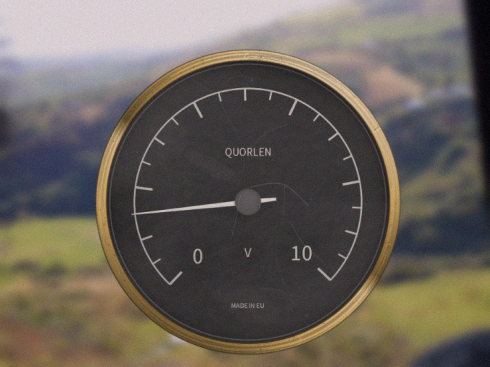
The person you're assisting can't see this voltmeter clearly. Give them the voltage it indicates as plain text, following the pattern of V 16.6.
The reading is V 1.5
